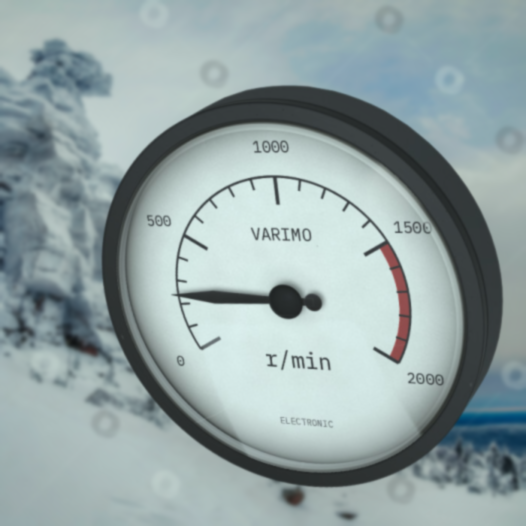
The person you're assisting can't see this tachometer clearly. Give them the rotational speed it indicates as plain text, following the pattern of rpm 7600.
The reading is rpm 250
